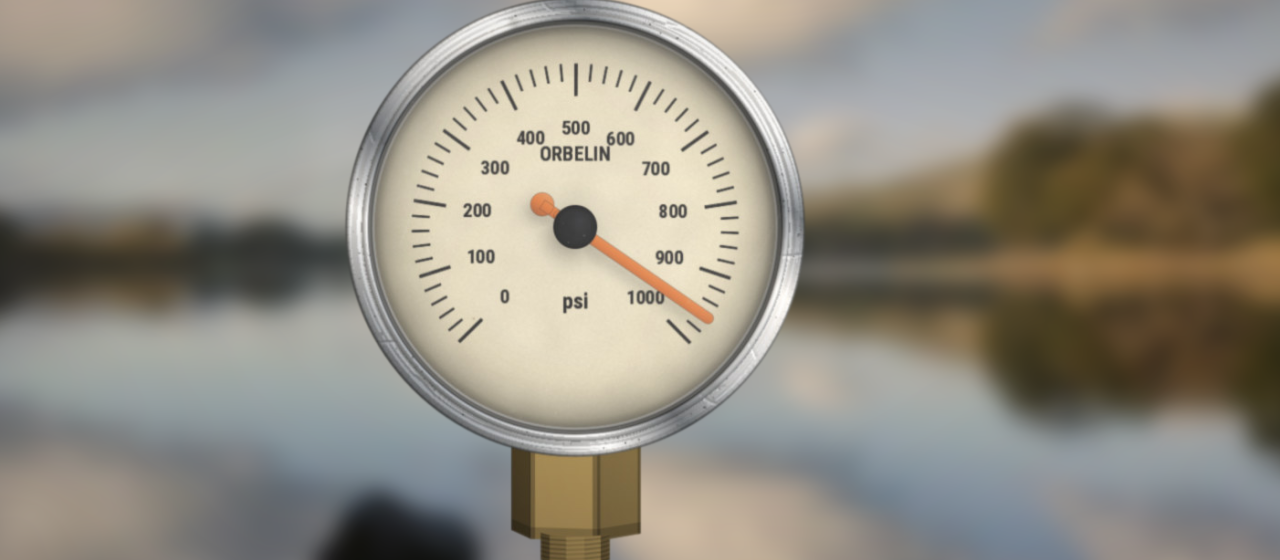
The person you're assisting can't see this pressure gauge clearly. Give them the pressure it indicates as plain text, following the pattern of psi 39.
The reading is psi 960
